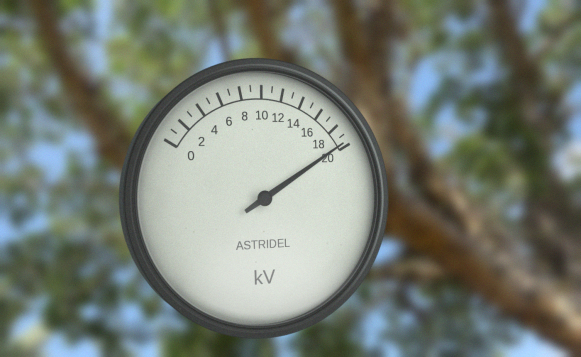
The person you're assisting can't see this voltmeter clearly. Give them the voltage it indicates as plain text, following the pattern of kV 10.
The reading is kV 19.5
